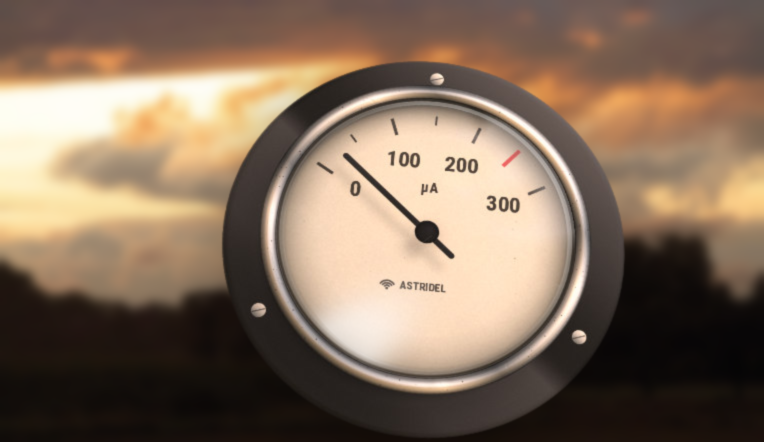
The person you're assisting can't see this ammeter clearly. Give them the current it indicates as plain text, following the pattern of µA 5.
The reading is µA 25
